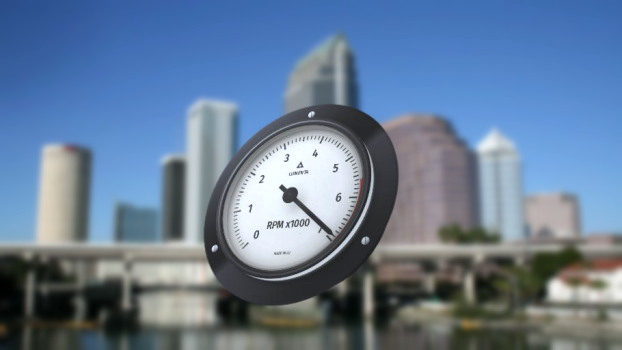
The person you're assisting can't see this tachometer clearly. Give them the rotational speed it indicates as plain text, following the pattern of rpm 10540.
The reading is rpm 6900
